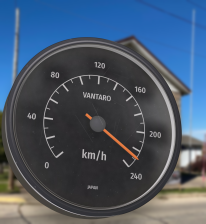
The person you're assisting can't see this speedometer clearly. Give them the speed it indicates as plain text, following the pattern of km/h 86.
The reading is km/h 230
